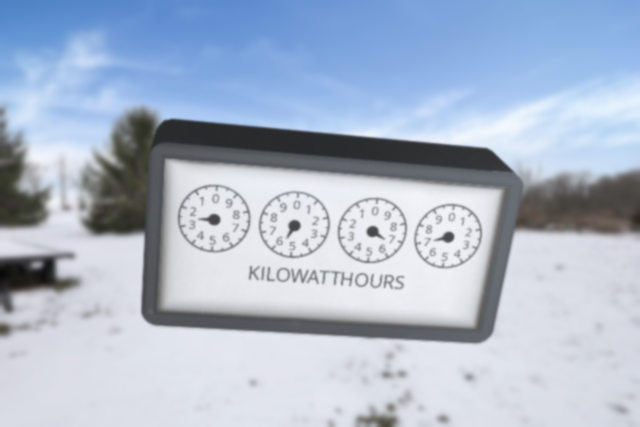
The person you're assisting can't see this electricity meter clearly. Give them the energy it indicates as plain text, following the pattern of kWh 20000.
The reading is kWh 2567
